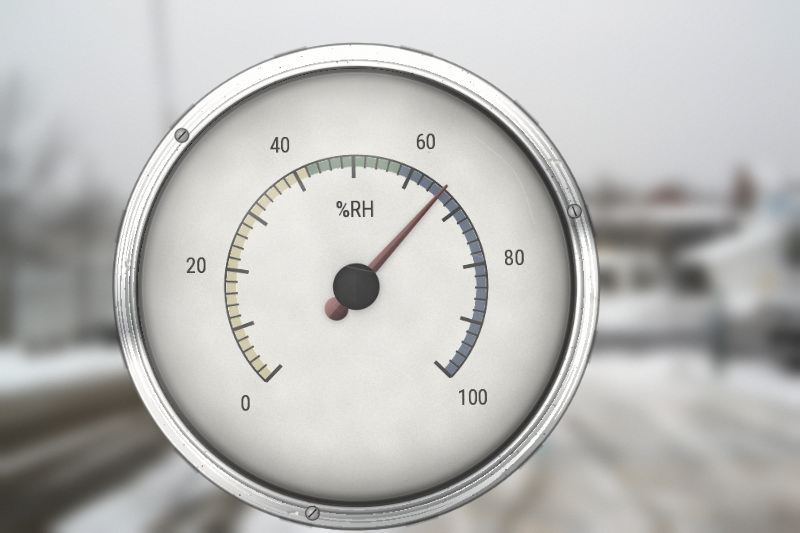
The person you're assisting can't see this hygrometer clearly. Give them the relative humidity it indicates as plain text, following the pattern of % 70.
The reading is % 66
